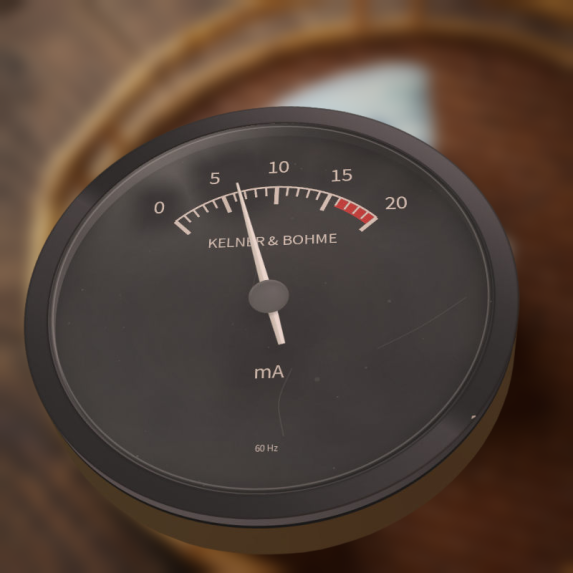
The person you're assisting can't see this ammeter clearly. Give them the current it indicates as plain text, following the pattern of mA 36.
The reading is mA 6.5
